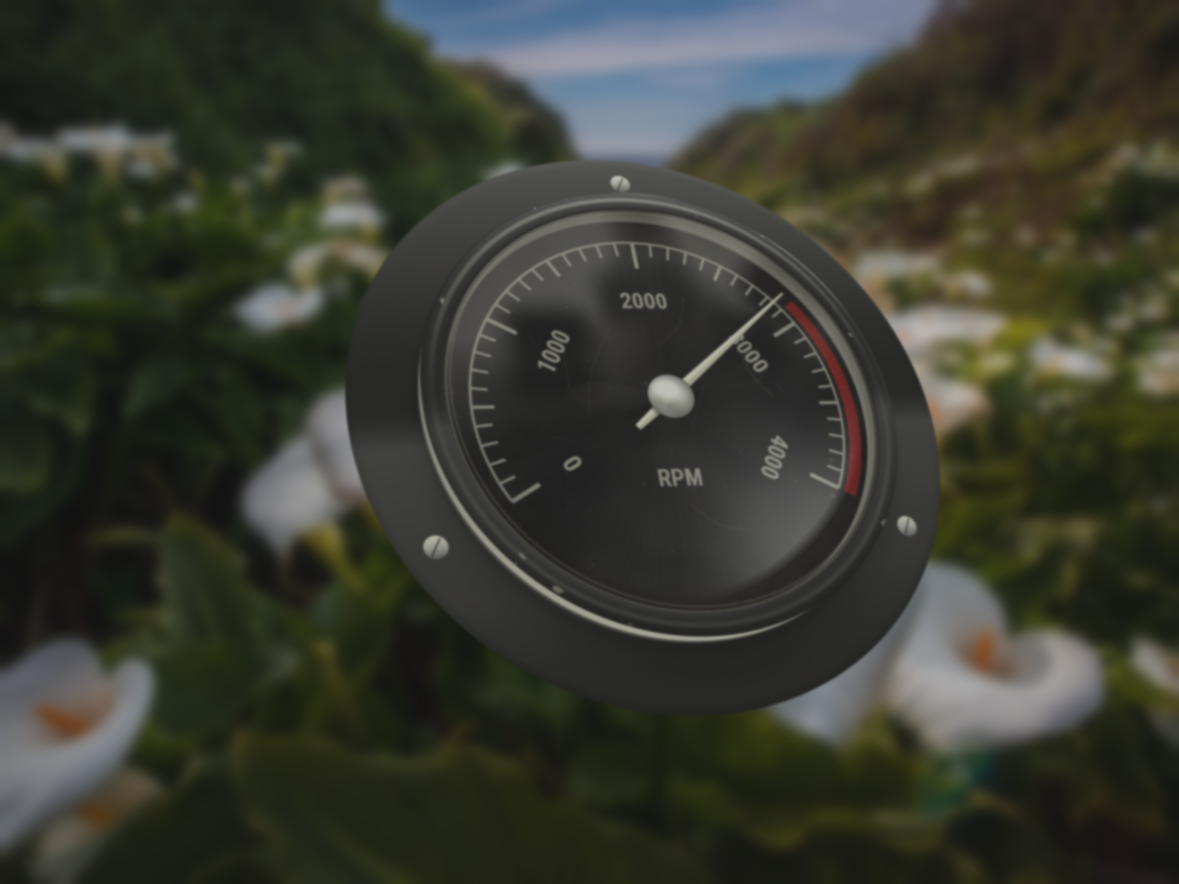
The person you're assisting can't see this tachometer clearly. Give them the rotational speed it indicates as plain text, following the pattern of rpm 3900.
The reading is rpm 2850
